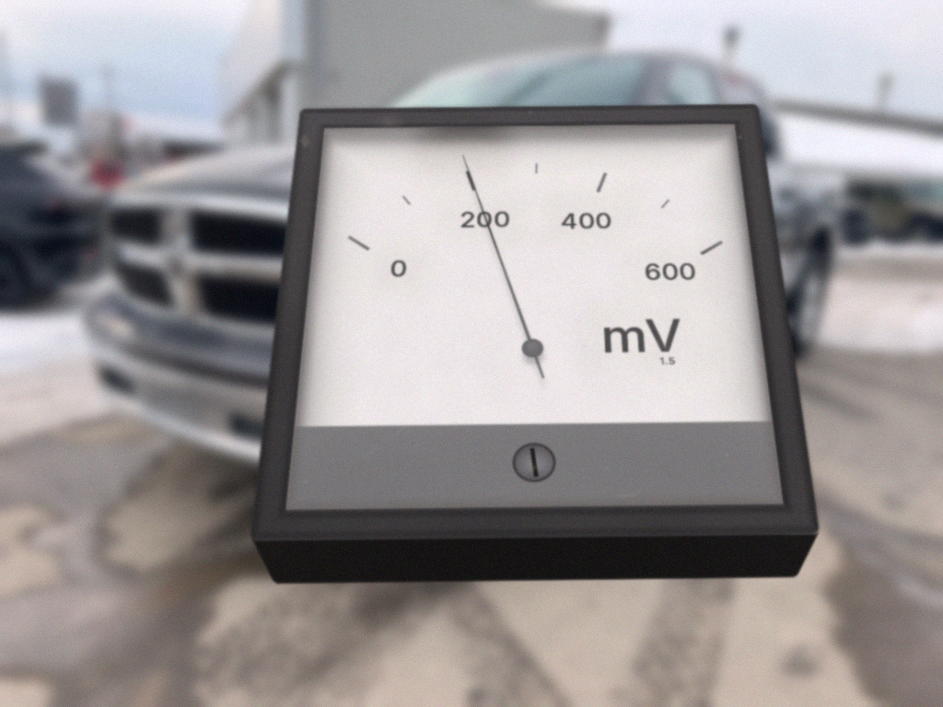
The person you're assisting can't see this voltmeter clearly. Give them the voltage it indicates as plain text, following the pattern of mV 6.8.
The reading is mV 200
